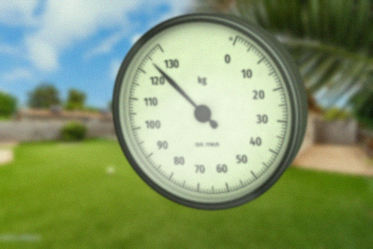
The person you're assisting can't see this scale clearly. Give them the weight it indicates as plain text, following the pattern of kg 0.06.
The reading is kg 125
